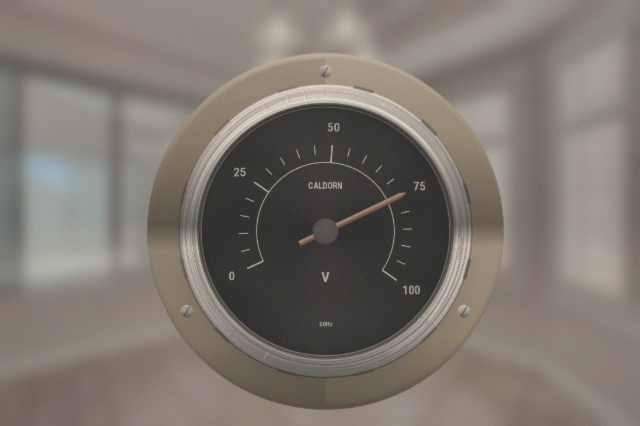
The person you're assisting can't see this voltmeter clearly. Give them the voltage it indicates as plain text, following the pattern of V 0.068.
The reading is V 75
